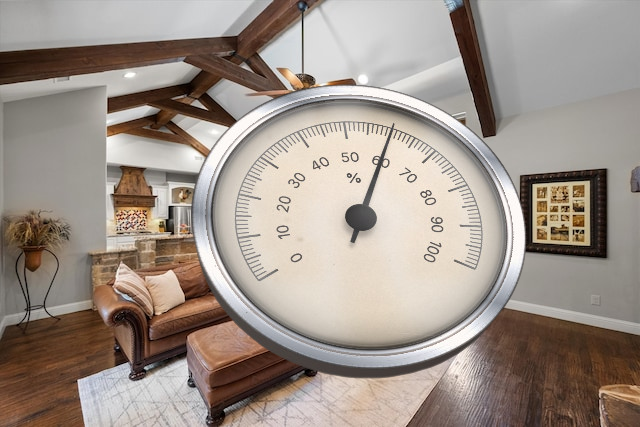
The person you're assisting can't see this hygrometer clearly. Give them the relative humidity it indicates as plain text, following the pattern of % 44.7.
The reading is % 60
